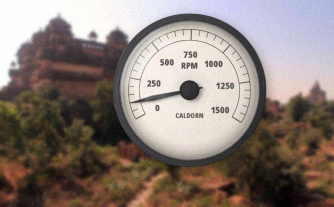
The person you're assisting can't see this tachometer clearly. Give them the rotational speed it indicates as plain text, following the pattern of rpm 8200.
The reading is rpm 100
